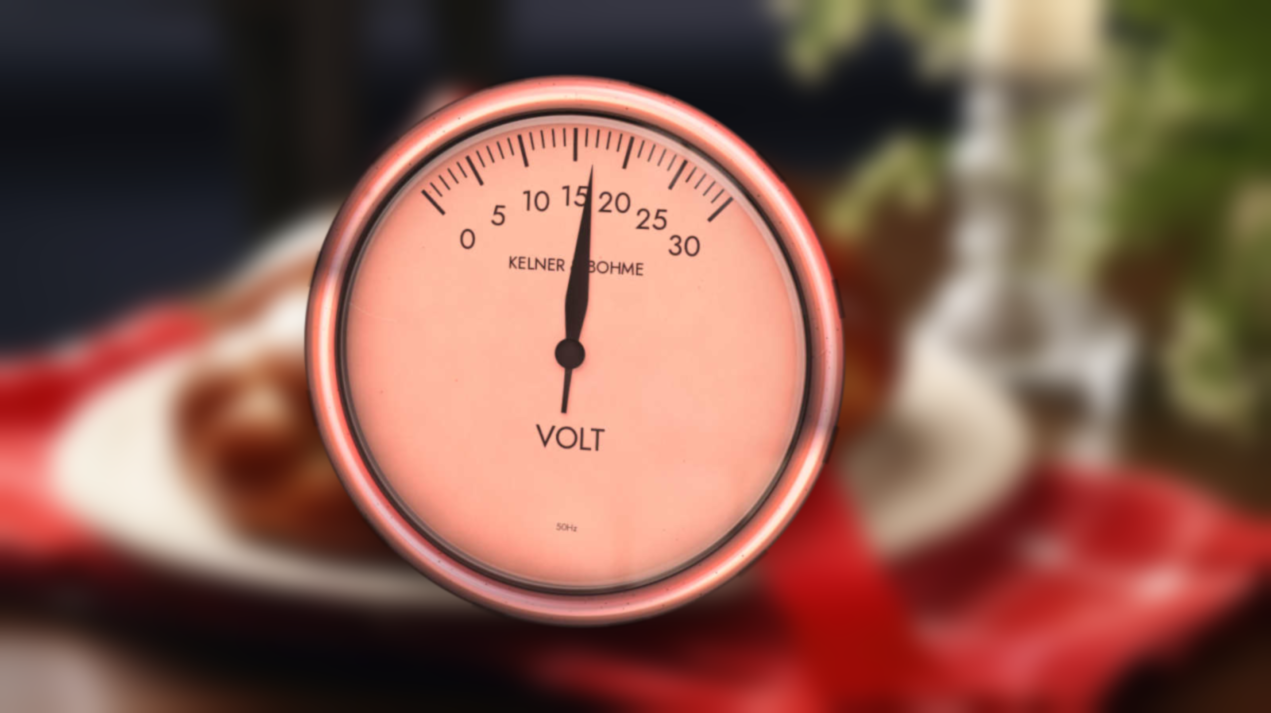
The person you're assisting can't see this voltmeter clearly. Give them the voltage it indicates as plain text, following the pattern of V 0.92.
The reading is V 17
